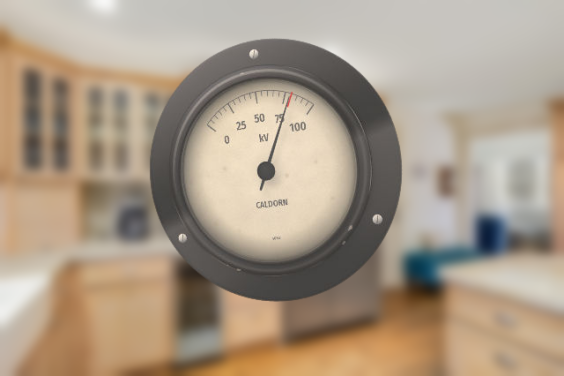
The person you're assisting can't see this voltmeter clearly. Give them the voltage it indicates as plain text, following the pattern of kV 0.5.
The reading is kV 80
